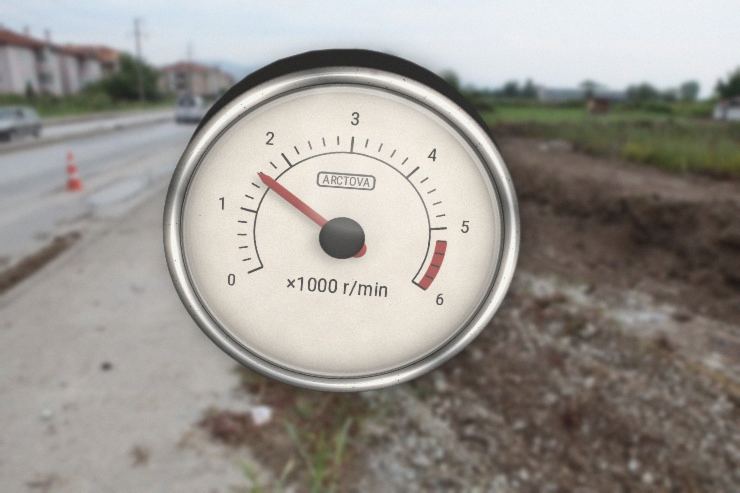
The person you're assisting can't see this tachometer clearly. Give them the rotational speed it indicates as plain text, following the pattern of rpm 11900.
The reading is rpm 1600
